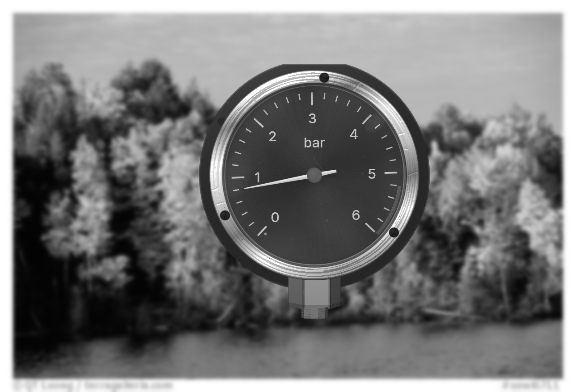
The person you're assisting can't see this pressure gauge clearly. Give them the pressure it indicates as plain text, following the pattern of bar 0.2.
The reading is bar 0.8
